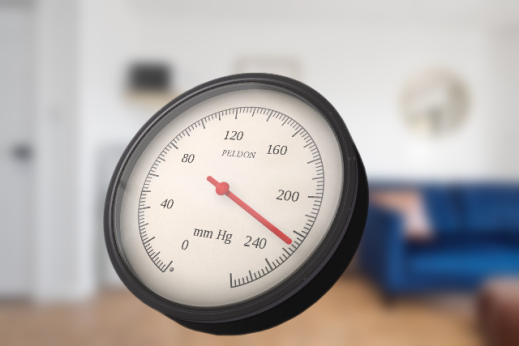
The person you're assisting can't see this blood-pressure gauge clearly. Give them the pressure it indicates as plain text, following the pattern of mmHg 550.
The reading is mmHg 226
